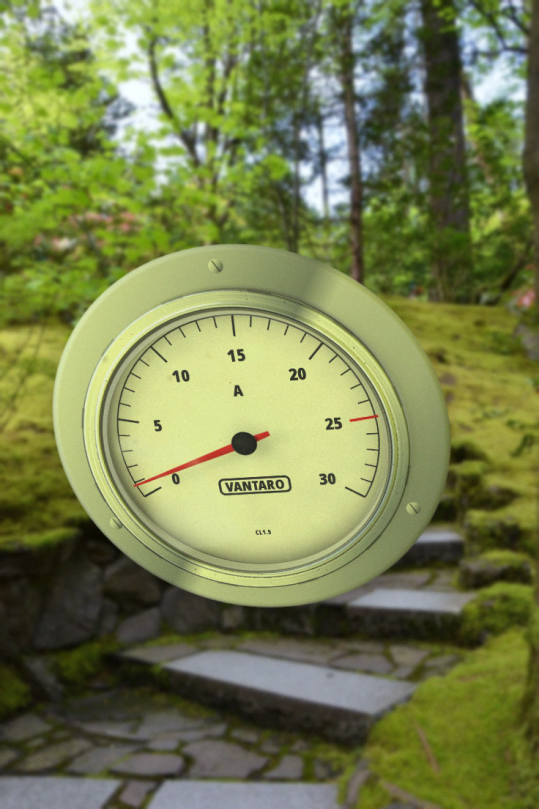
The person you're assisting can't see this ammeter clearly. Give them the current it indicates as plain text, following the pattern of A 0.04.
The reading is A 1
